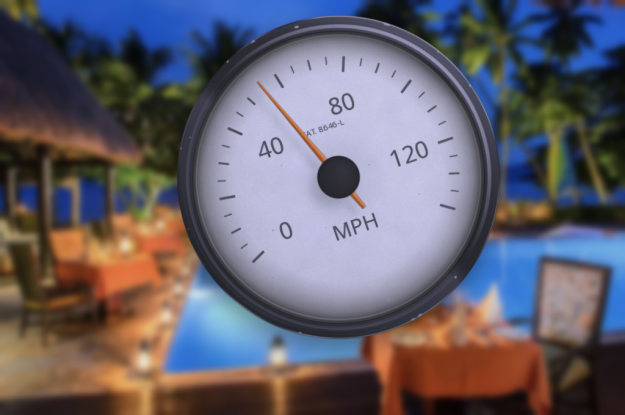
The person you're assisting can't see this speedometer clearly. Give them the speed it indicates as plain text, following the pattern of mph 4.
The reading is mph 55
